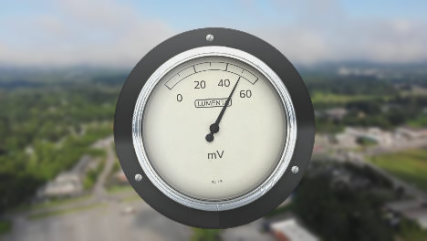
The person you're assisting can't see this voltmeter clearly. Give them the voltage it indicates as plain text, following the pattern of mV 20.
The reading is mV 50
